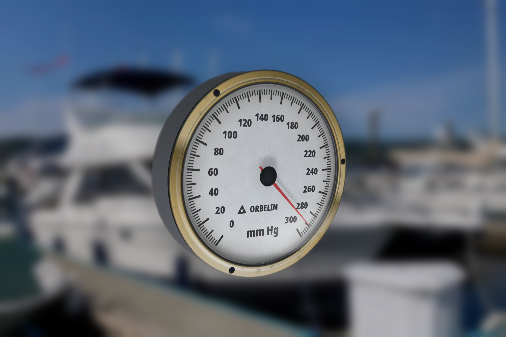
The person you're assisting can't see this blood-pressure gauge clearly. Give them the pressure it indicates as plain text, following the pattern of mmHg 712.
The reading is mmHg 290
